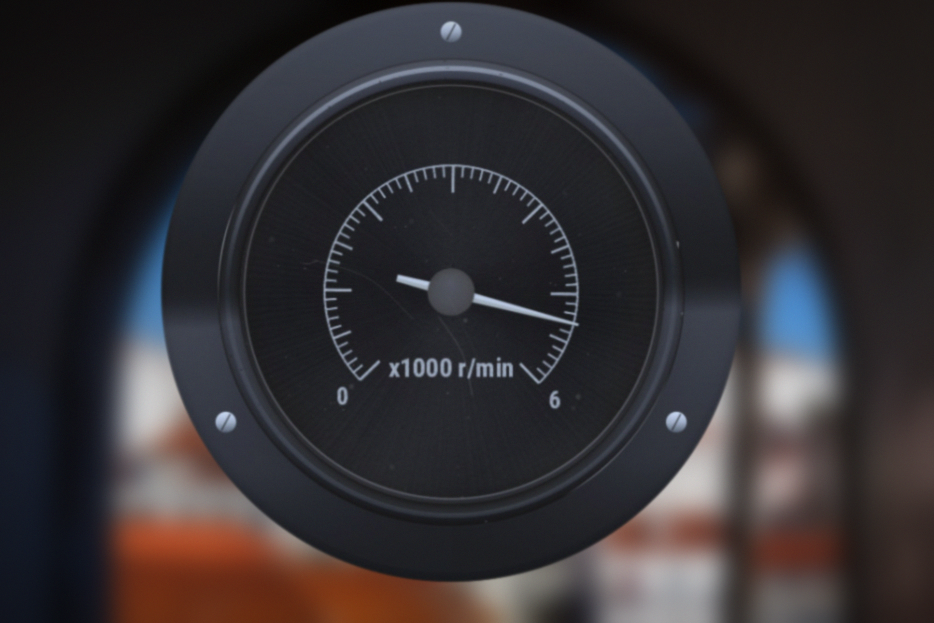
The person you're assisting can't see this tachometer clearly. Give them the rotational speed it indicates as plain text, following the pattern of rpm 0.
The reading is rpm 5300
